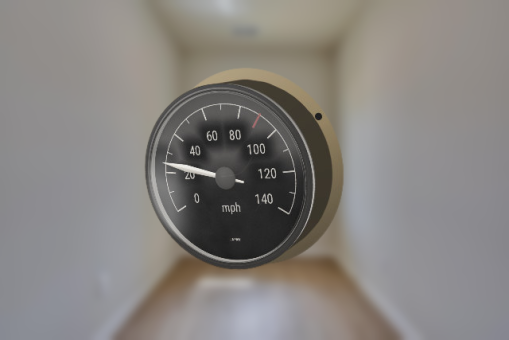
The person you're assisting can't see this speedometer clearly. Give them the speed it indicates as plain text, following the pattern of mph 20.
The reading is mph 25
